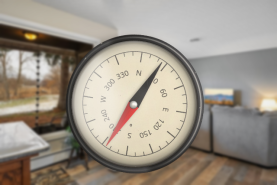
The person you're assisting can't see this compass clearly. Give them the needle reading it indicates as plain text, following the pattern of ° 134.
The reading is ° 205
